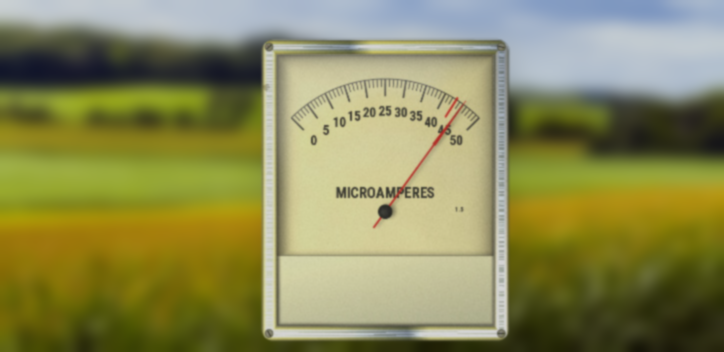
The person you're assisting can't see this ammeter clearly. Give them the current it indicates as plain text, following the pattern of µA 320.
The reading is µA 45
